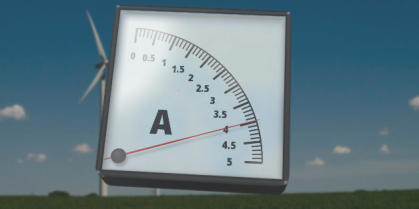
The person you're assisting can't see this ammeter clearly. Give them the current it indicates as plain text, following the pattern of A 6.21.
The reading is A 4
